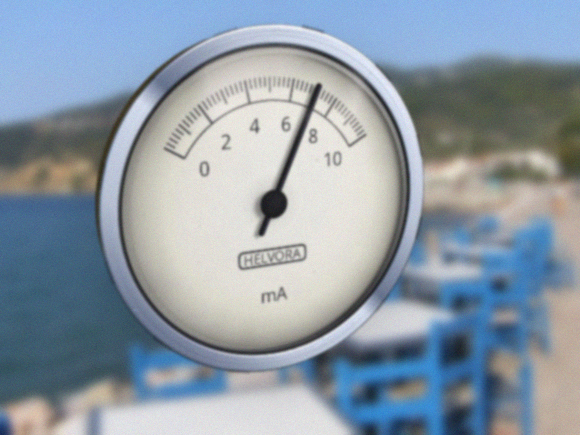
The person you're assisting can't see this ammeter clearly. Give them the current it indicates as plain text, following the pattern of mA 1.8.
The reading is mA 7
